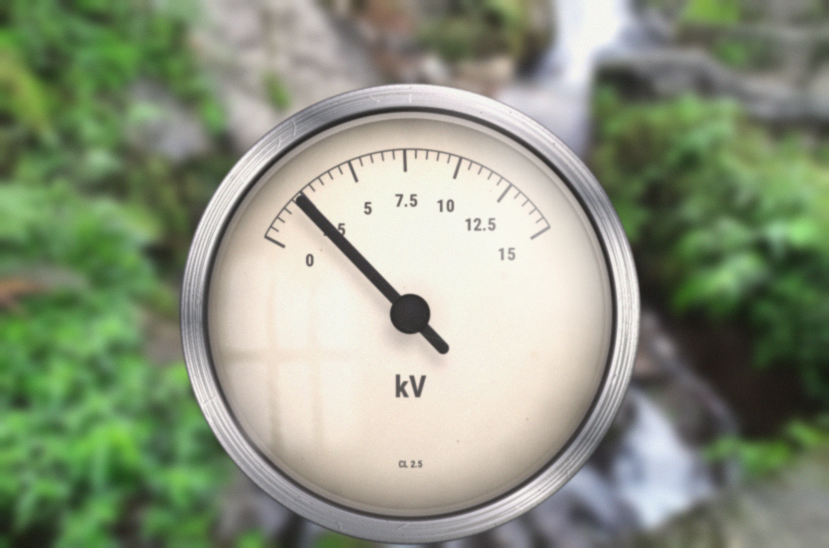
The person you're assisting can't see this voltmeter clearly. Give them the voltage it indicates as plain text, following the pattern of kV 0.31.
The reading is kV 2.25
